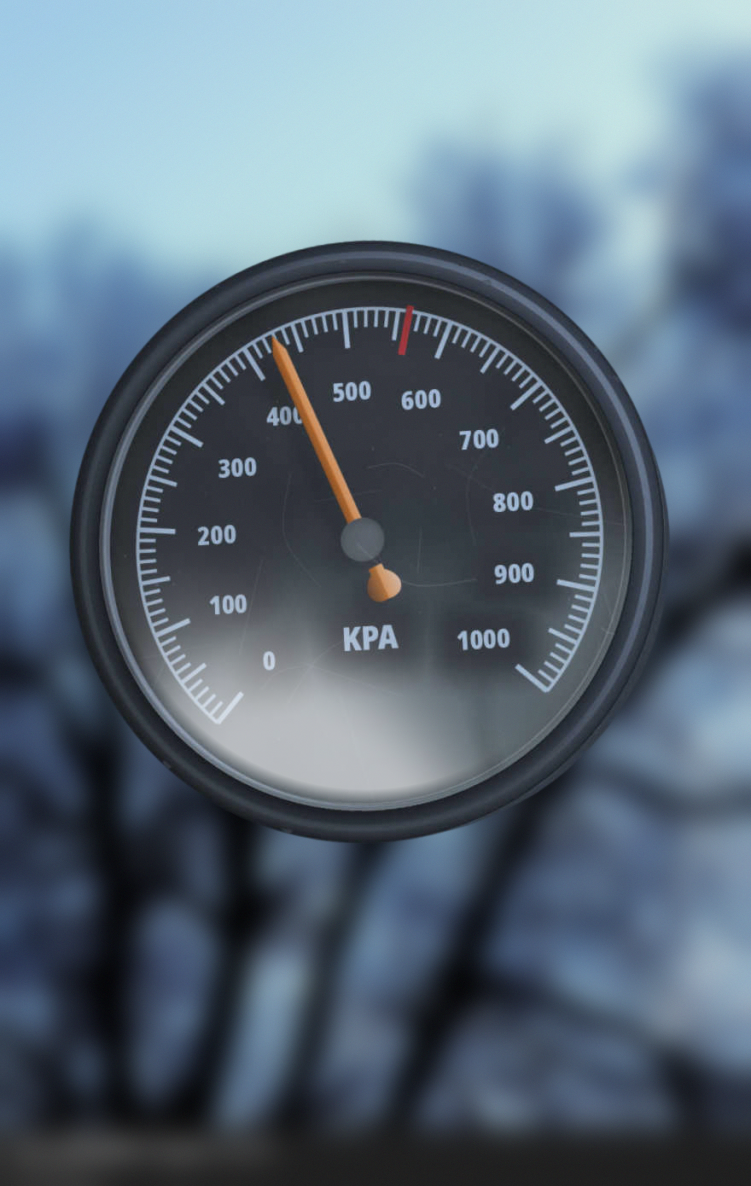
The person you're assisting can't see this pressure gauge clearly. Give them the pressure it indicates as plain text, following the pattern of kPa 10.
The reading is kPa 430
